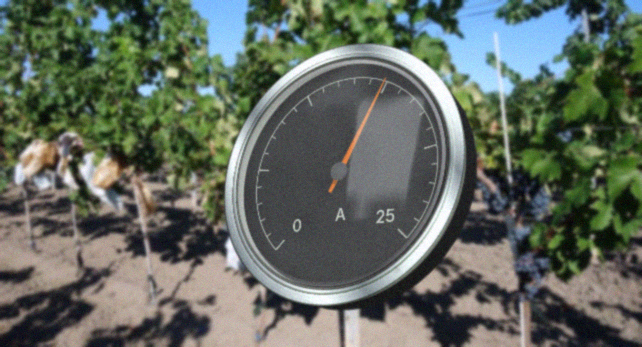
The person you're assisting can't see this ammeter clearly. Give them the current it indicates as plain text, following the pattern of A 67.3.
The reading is A 15
